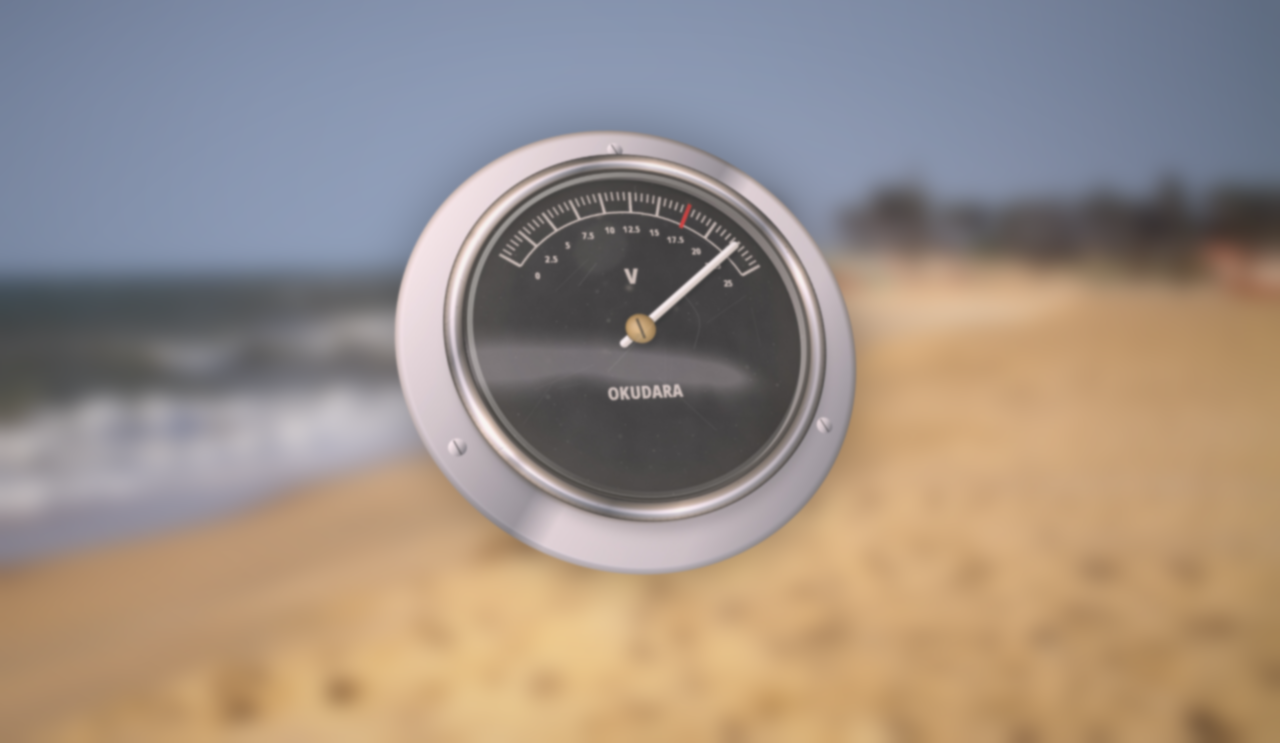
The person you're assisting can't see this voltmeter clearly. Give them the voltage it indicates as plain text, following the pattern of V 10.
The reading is V 22.5
